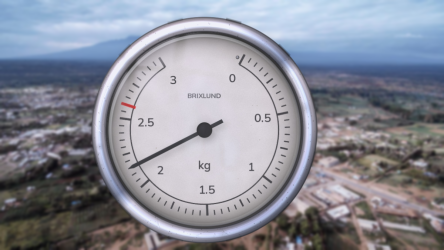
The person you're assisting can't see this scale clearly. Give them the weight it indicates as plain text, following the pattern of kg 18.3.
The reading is kg 2.15
